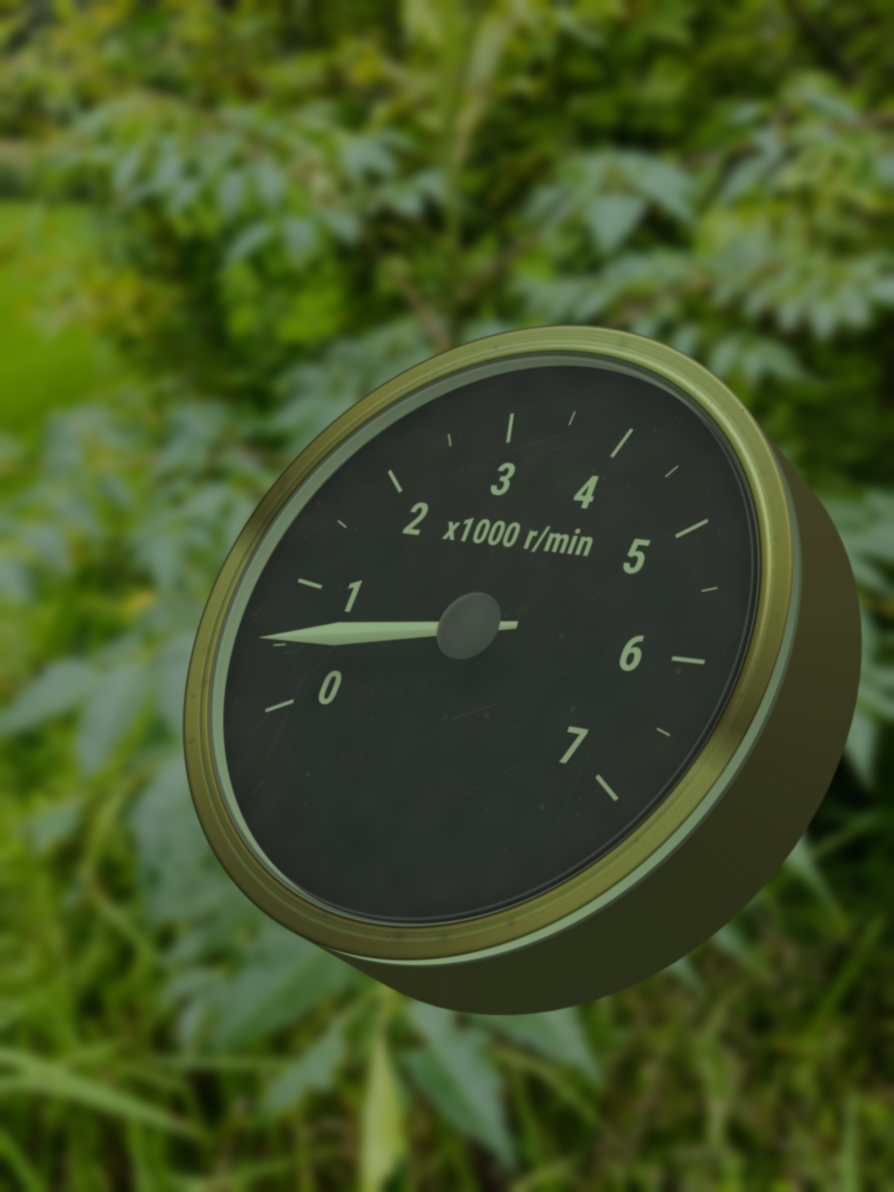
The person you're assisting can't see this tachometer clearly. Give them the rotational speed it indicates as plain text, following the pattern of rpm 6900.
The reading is rpm 500
